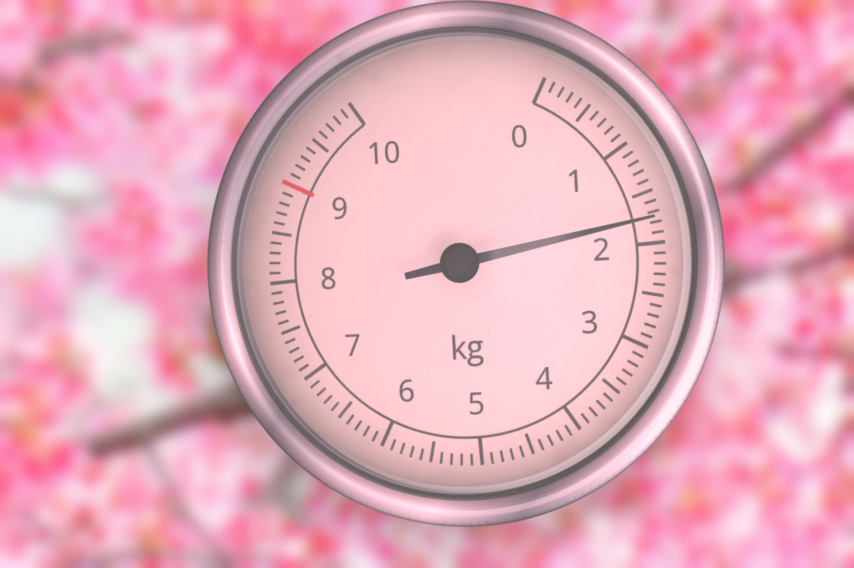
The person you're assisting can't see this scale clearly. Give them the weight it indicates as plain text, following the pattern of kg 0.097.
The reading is kg 1.75
